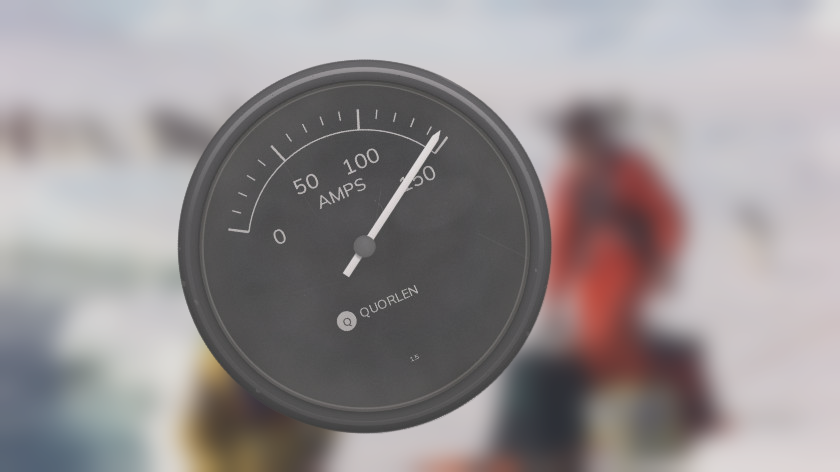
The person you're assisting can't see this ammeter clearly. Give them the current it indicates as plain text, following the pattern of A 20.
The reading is A 145
